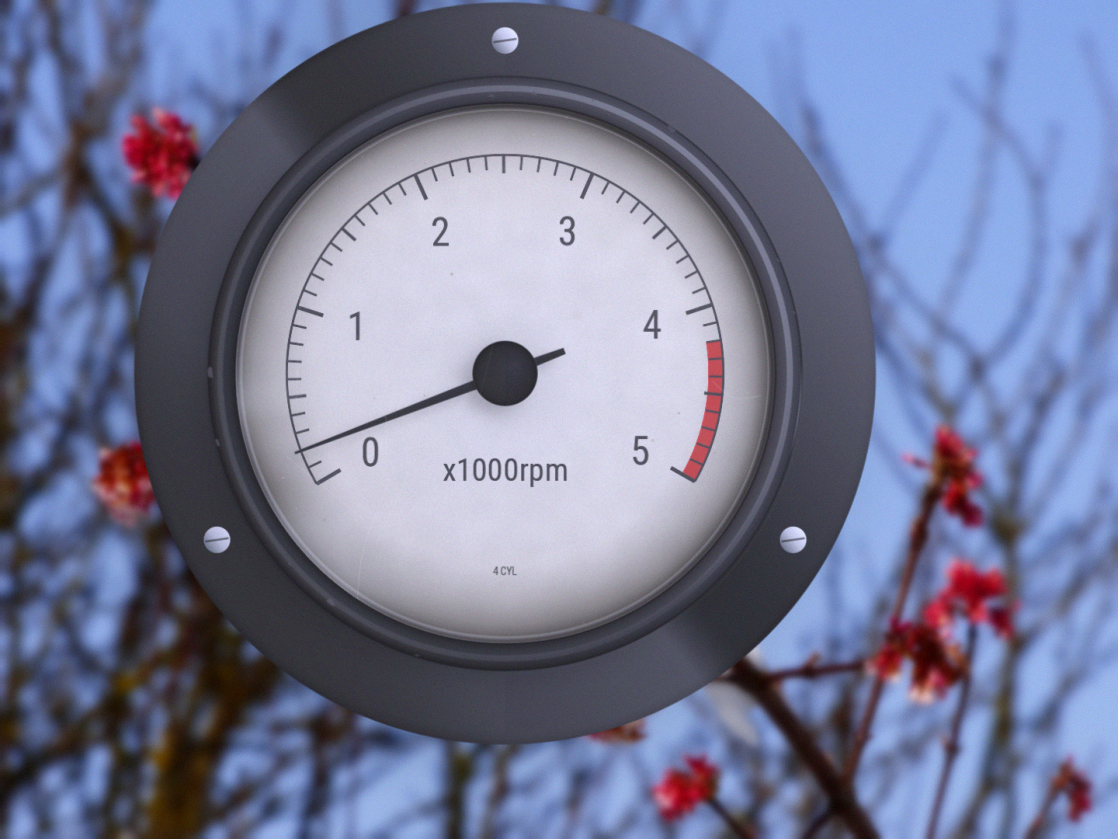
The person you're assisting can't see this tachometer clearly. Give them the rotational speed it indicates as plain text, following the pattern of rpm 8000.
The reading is rpm 200
